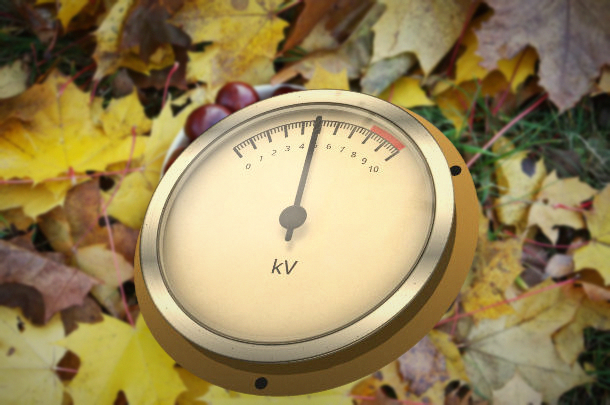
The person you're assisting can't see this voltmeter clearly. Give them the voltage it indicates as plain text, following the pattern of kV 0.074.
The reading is kV 5
